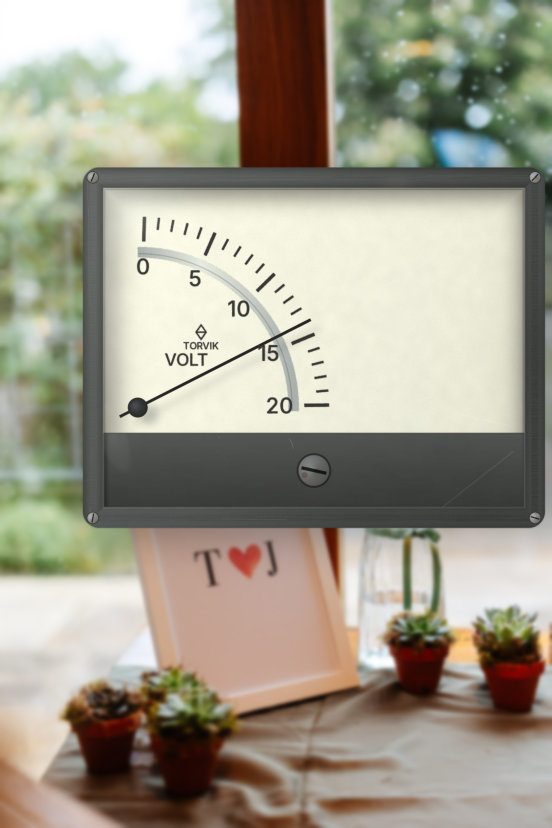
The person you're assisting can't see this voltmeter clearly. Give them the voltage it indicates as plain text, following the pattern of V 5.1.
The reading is V 14
